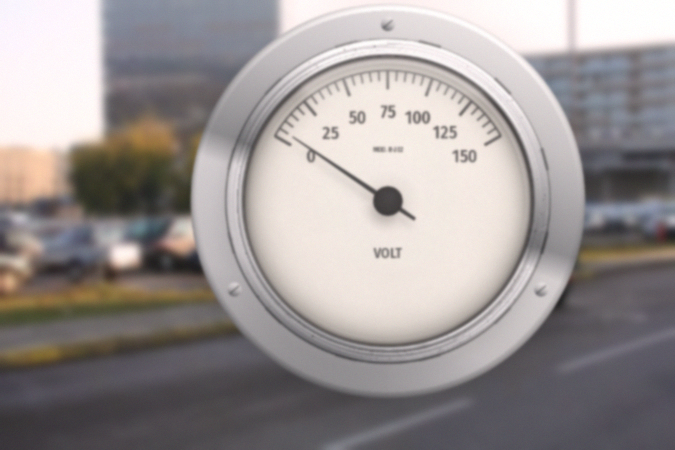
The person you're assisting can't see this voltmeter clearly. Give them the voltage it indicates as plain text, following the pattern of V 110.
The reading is V 5
